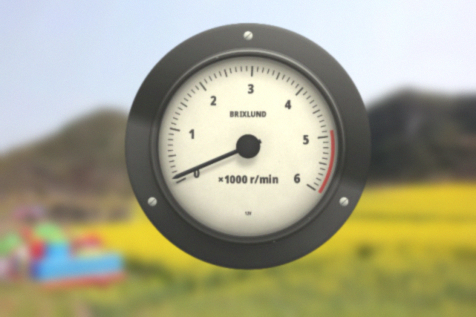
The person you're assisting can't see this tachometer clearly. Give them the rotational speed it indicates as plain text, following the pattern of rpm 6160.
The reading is rpm 100
